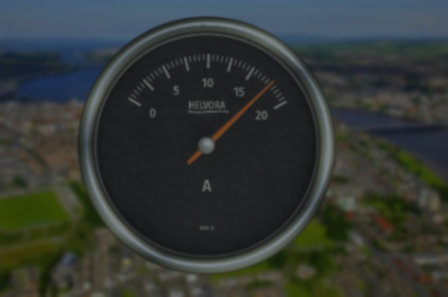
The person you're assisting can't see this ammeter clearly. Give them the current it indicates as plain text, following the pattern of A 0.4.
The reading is A 17.5
